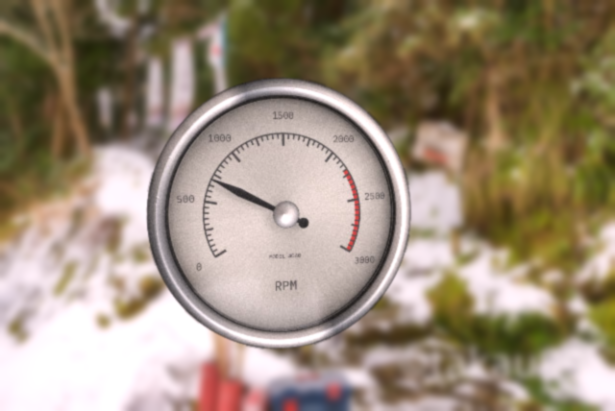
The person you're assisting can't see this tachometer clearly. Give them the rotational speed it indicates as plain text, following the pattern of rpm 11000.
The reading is rpm 700
